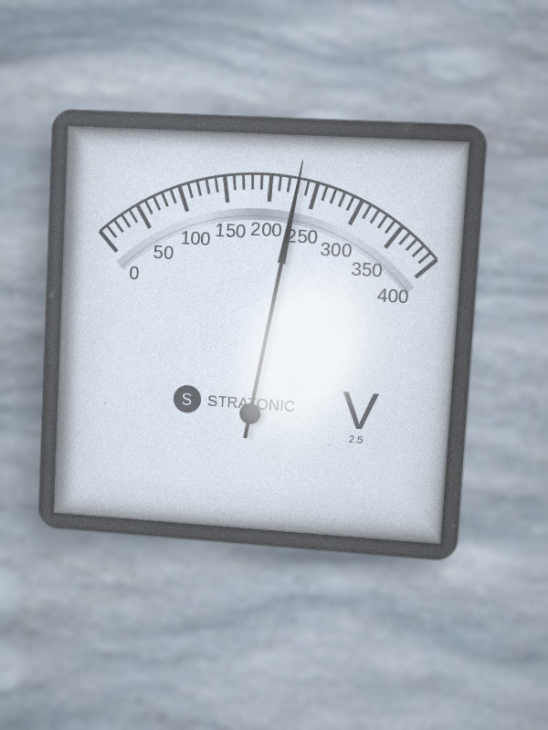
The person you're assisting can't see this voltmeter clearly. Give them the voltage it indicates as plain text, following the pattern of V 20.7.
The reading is V 230
